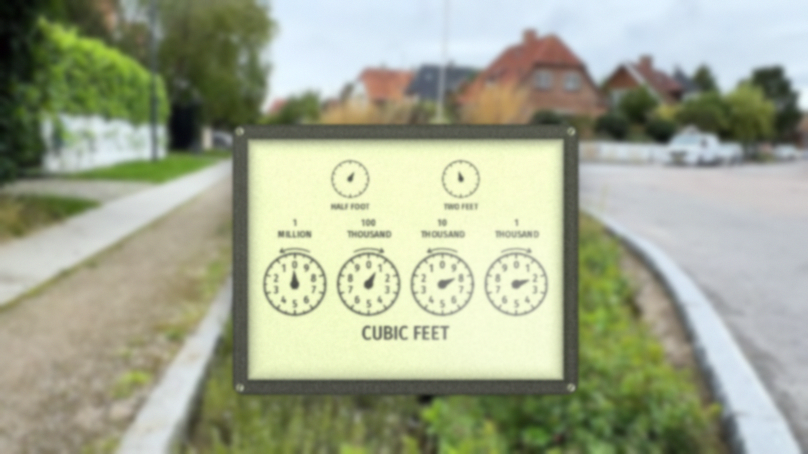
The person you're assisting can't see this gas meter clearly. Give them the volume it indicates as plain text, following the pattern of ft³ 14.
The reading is ft³ 8200
